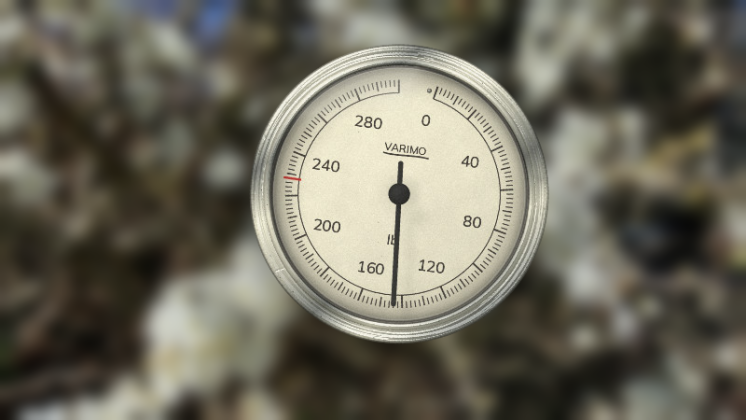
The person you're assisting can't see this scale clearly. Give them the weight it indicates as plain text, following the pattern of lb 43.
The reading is lb 144
